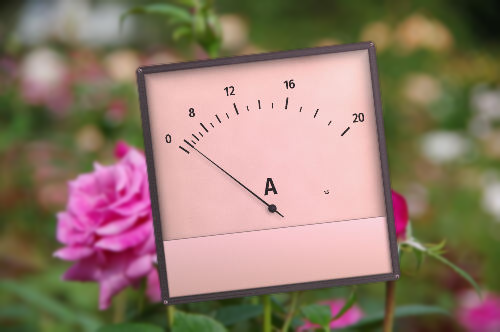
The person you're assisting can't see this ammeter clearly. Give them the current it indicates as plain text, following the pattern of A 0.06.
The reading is A 4
